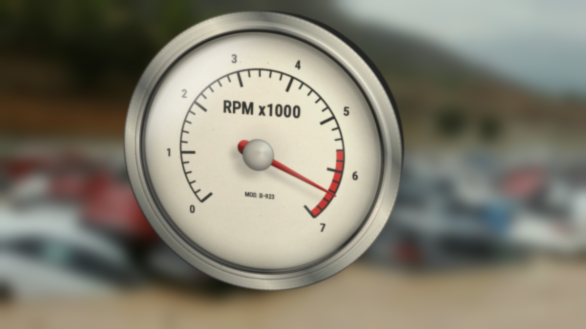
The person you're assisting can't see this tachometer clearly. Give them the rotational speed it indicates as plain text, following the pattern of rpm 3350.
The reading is rpm 6400
